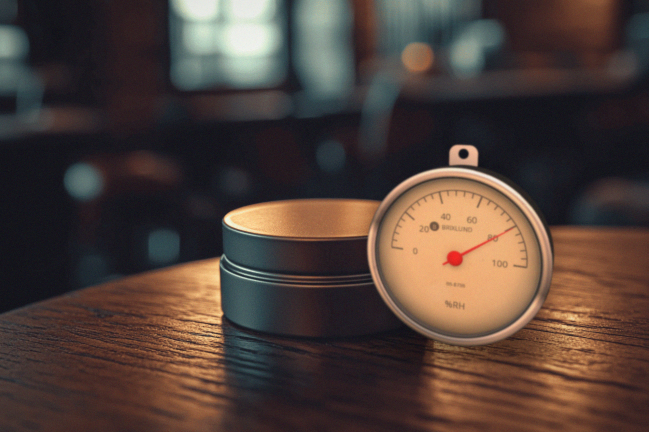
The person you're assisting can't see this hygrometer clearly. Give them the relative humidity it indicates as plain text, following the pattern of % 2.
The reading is % 80
